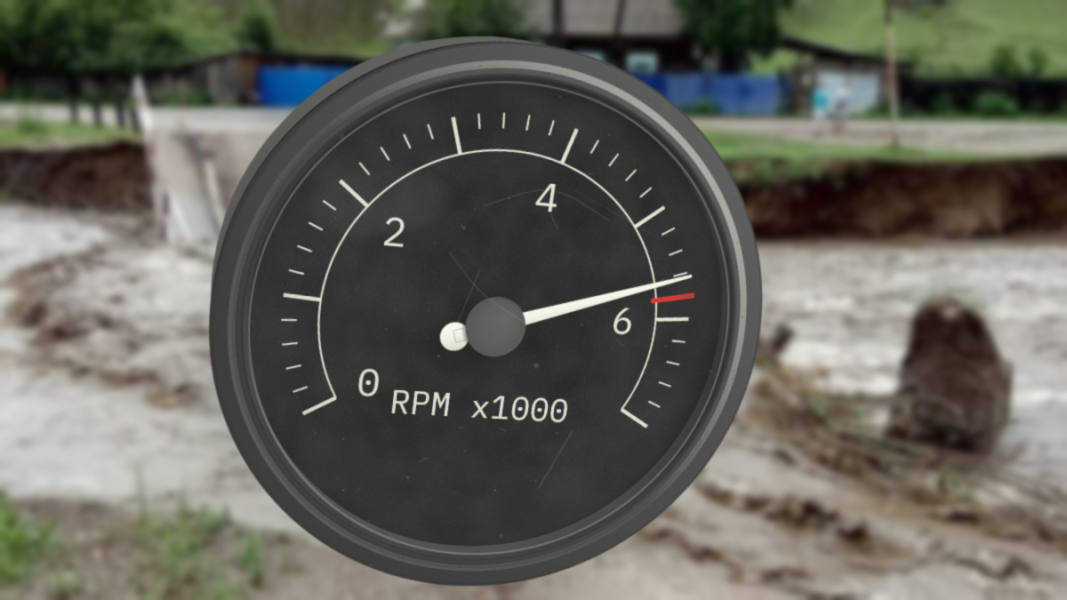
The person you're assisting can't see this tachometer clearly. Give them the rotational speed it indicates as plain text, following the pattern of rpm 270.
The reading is rpm 5600
